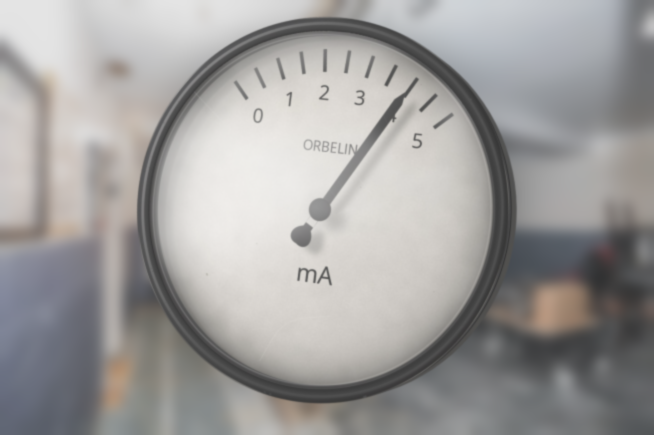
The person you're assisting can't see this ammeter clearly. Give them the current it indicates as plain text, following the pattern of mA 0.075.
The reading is mA 4
